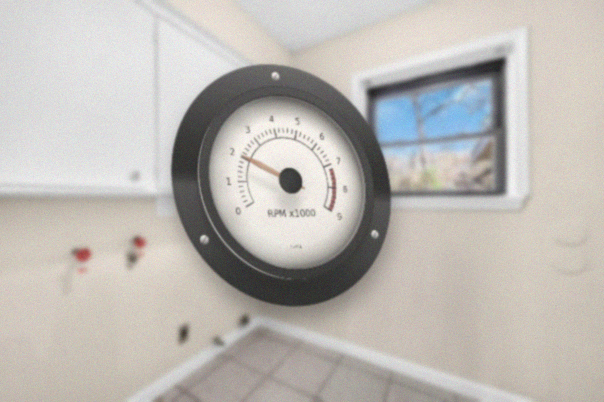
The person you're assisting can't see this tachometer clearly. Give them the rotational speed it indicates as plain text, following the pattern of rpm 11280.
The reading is rpm 2000
